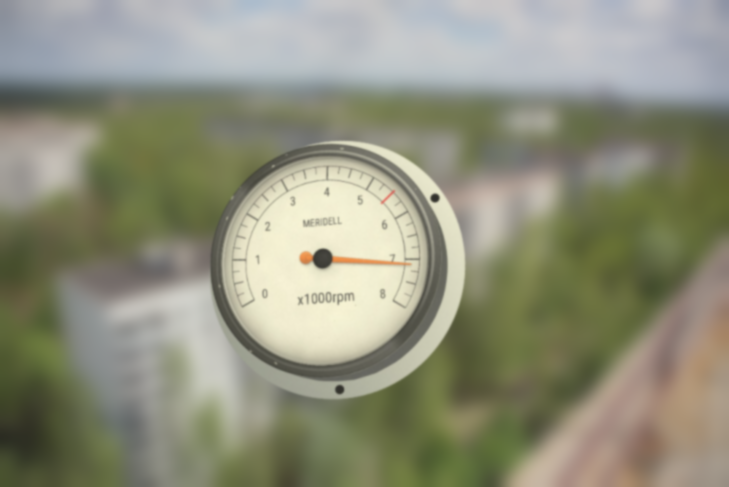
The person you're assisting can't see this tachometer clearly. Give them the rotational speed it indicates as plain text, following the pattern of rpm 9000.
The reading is rpm 7125
